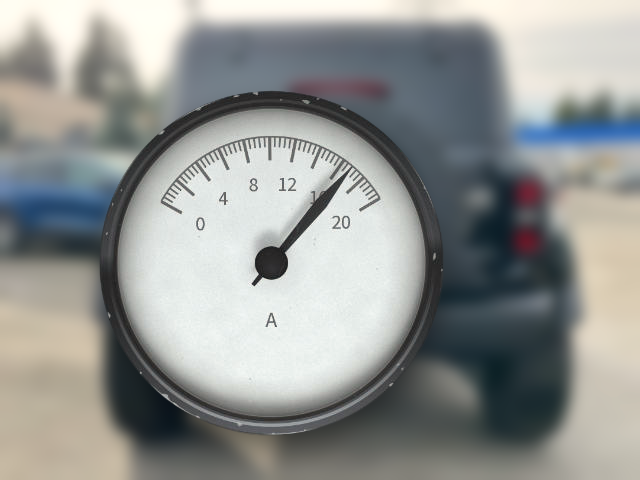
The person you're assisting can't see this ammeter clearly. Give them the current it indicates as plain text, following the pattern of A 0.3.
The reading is A 16.8
